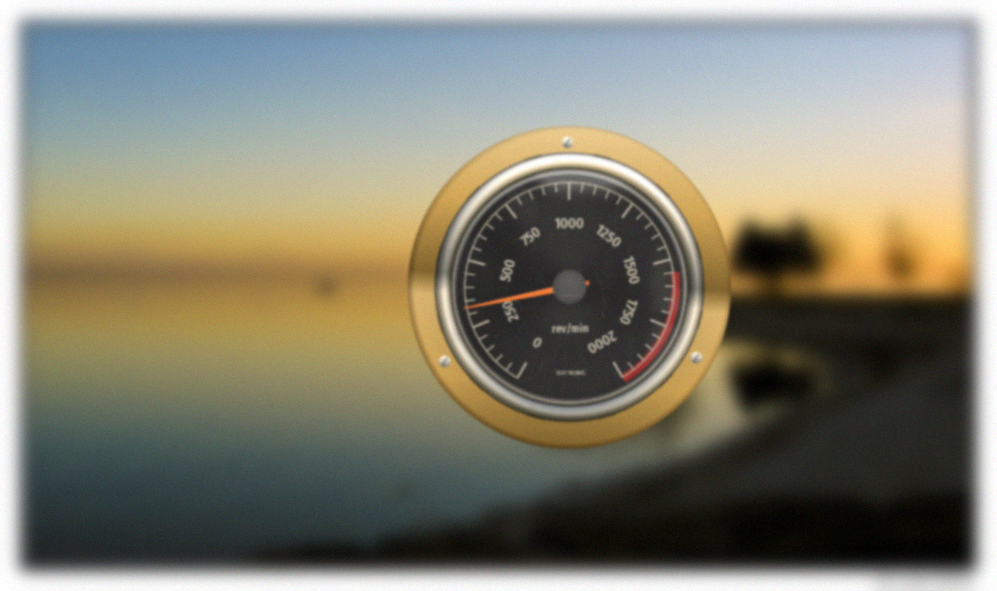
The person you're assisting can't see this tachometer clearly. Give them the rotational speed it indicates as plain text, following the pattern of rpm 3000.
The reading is rpm 325
